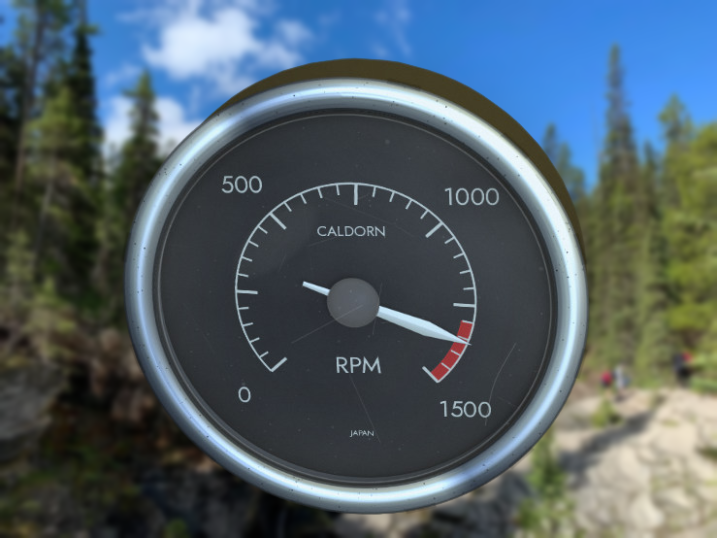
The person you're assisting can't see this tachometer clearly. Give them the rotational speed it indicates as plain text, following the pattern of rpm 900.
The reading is rpm 1350
